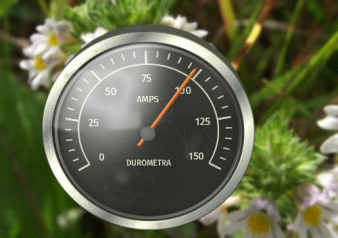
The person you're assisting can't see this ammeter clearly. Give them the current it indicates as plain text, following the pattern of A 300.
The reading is A 97.5
